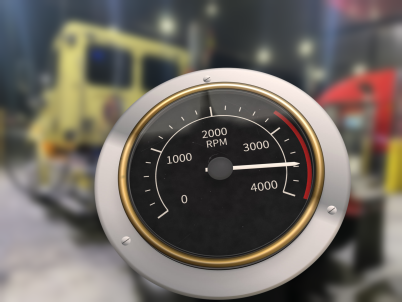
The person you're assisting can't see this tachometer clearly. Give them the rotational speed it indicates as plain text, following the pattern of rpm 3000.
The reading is rpm 3600
